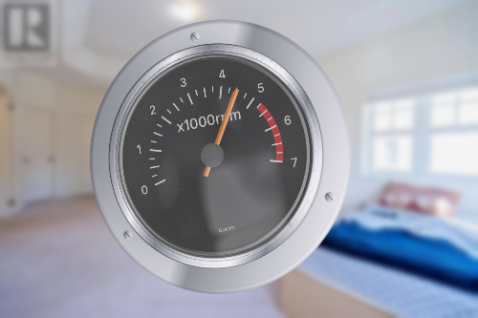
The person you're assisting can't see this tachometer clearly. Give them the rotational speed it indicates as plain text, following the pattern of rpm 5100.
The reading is rpm 4500
